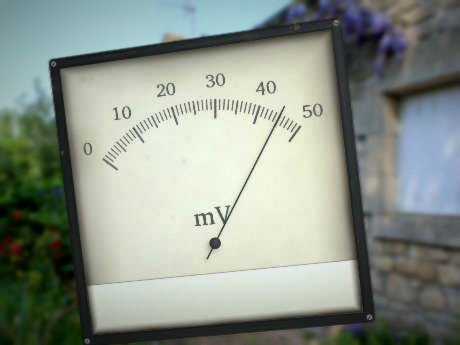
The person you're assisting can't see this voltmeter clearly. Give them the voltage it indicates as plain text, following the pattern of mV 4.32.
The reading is mV 45
